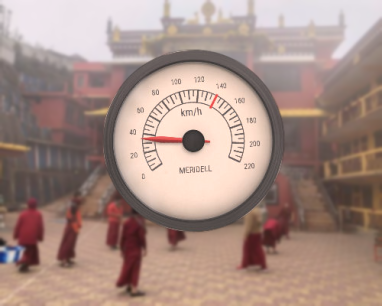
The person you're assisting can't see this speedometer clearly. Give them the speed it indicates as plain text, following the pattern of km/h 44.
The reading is km/h 35
